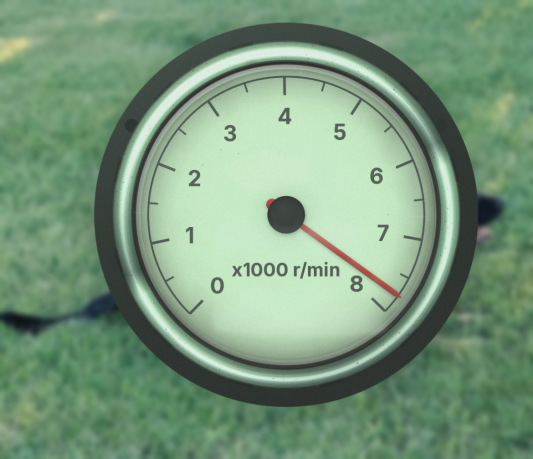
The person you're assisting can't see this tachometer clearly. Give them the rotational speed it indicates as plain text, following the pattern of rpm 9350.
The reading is rpm 7750
